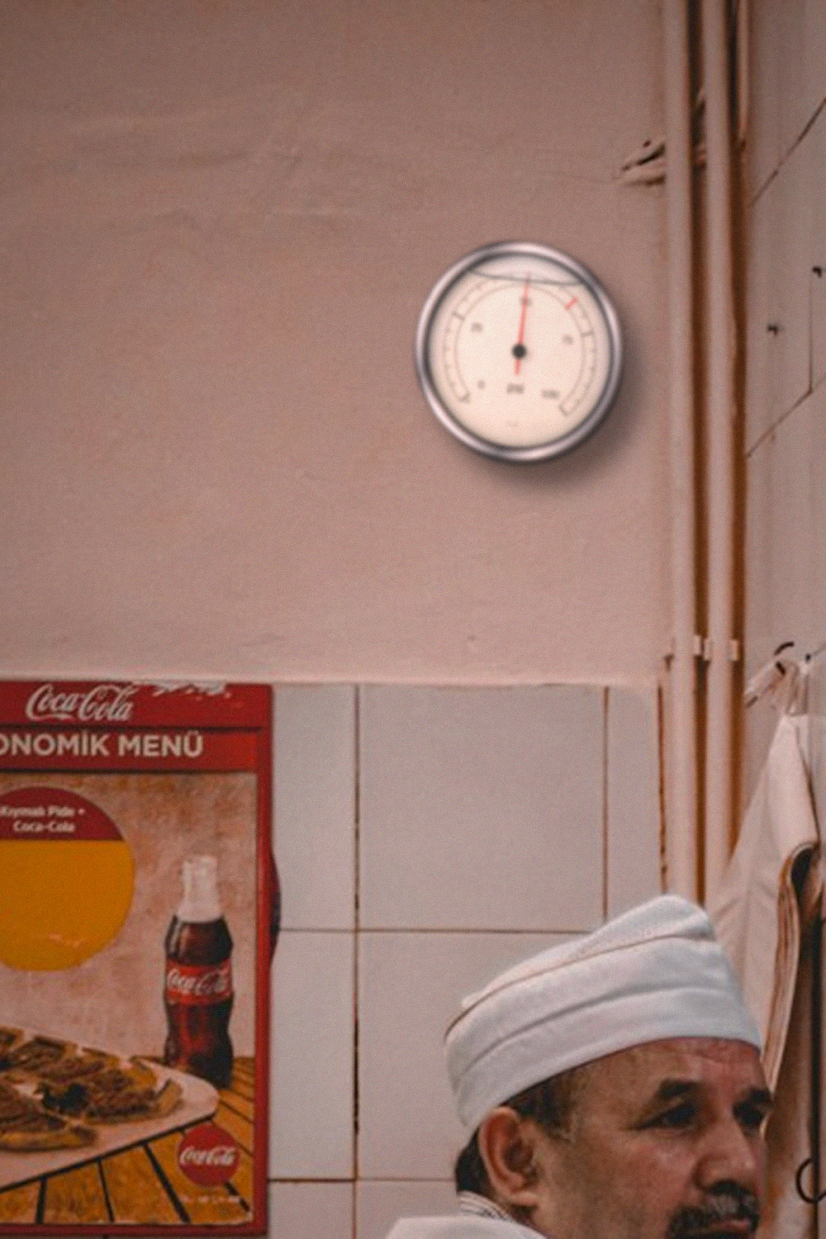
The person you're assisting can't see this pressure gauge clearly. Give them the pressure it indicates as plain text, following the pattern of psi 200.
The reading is psi 50
